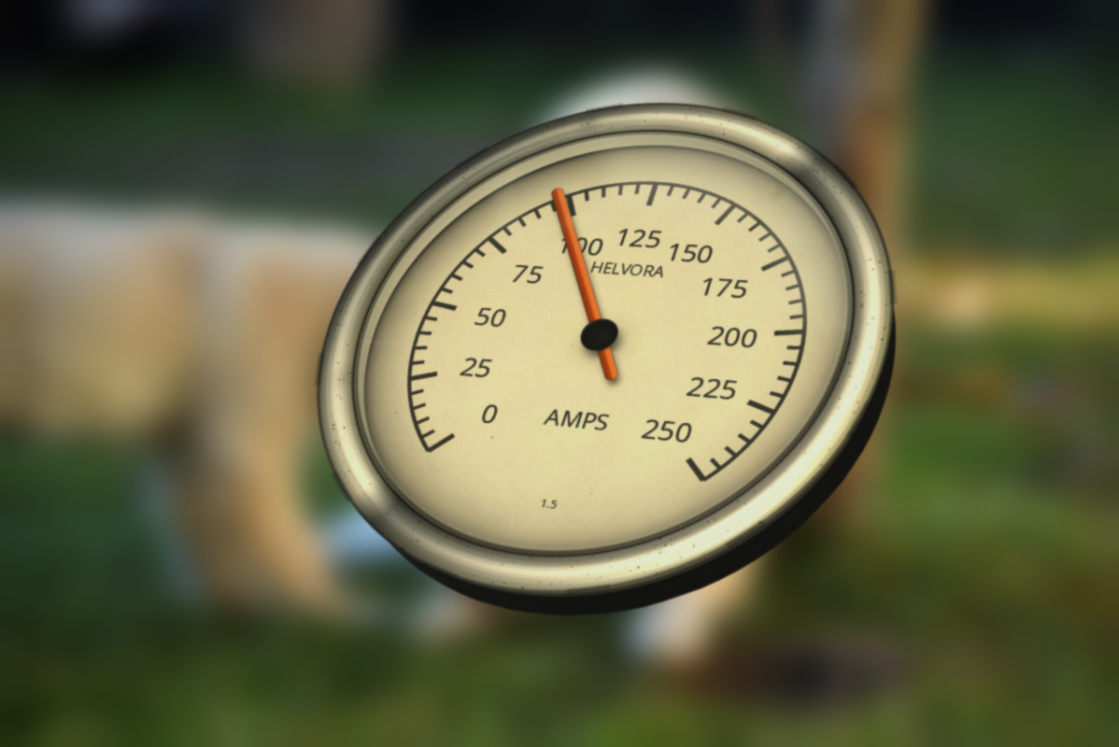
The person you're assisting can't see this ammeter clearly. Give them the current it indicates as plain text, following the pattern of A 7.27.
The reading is A 97.5
